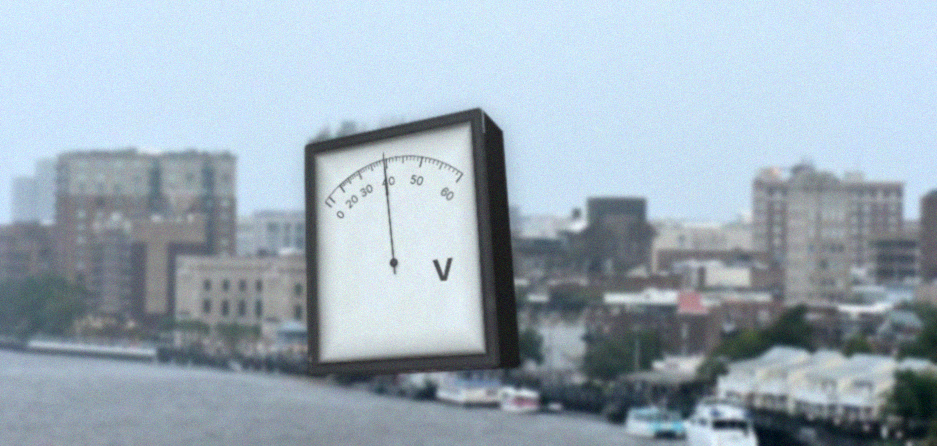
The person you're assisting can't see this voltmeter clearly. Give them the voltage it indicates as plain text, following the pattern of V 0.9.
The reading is V 40
